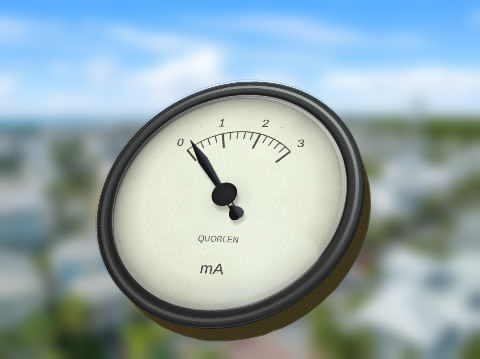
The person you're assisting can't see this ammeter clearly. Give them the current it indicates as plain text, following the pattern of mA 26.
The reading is mA 0.2
